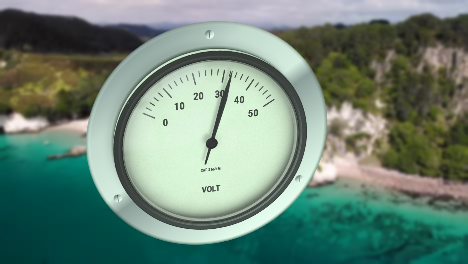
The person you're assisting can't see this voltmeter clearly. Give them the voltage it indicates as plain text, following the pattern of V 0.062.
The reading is V 32
